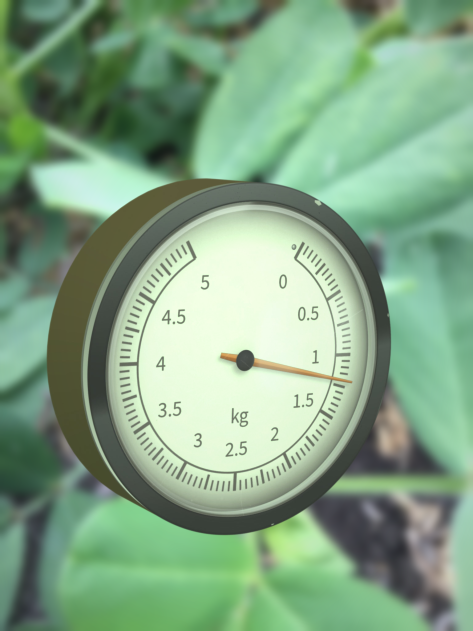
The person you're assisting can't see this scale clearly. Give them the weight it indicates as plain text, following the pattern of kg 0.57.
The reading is kg 1.2
